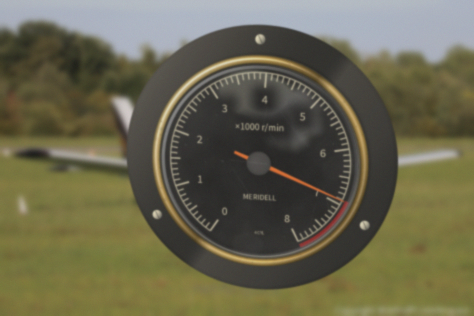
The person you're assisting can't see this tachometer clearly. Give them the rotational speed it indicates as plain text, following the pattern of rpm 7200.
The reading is rpm 6900
